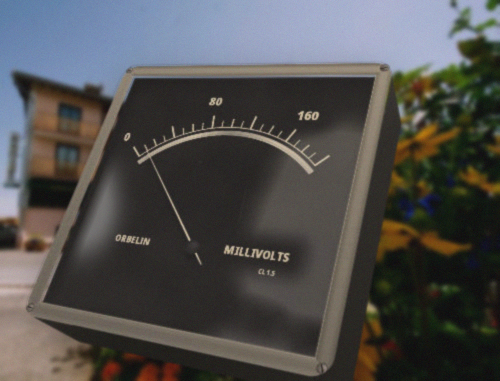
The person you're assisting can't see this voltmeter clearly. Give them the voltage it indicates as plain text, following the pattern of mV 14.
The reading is mV 10
